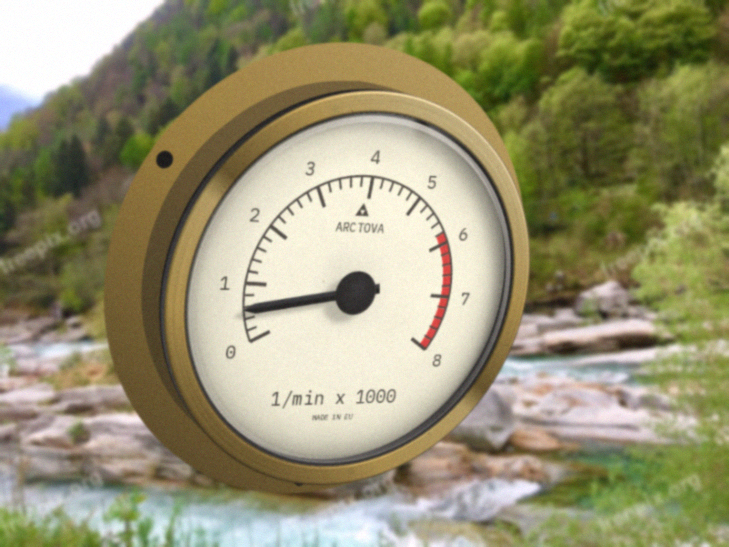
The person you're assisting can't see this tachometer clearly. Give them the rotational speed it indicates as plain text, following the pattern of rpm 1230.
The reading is rpm 600
